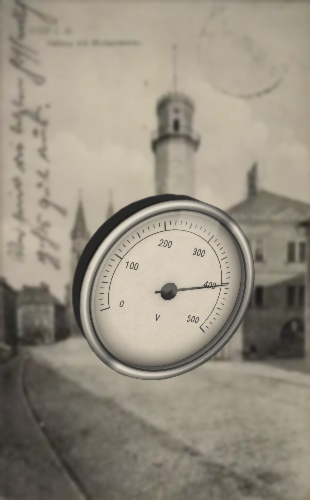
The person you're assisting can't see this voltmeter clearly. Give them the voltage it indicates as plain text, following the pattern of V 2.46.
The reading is V 400
